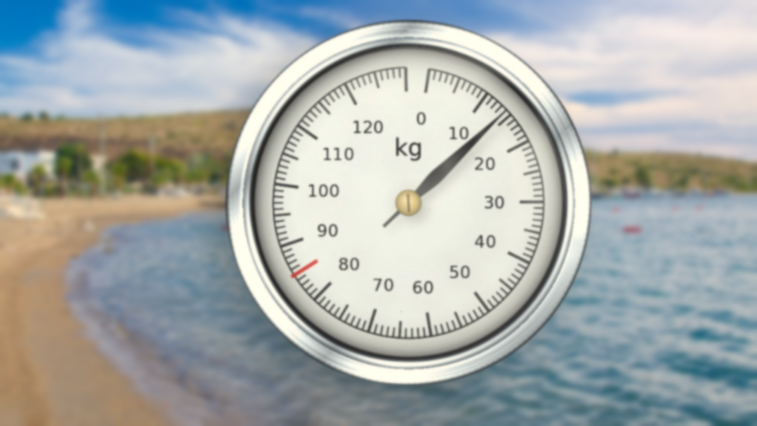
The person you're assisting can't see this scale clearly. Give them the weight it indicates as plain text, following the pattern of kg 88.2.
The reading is kg 14
